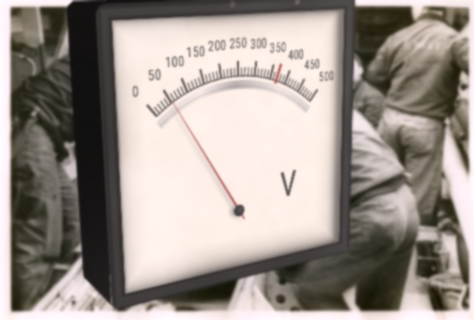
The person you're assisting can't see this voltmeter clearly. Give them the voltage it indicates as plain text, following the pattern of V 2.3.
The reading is V 50
